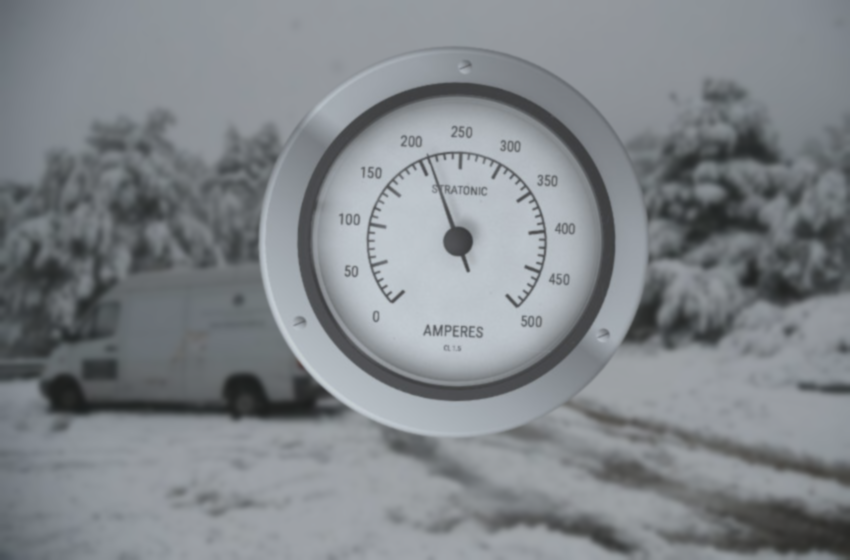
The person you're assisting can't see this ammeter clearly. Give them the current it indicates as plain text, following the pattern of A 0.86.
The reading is A 210
